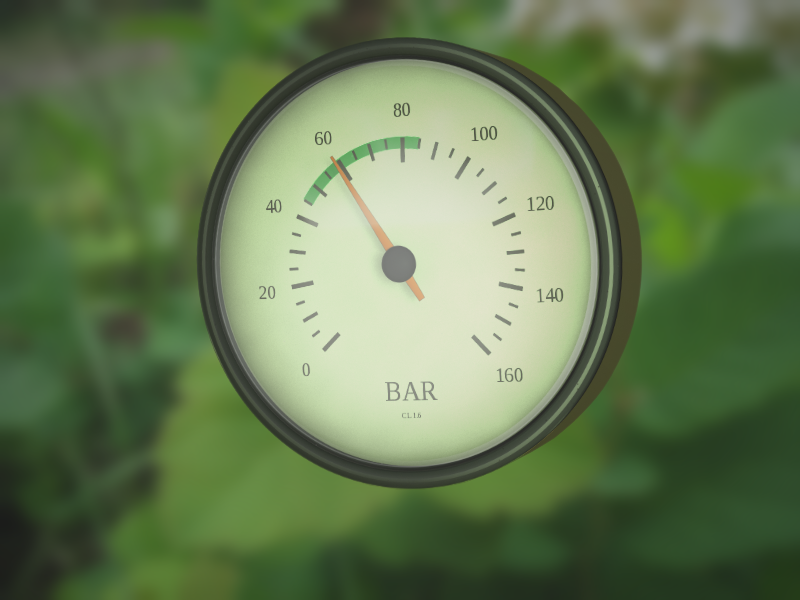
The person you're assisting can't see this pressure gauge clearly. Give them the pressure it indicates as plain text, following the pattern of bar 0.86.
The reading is bar 60
